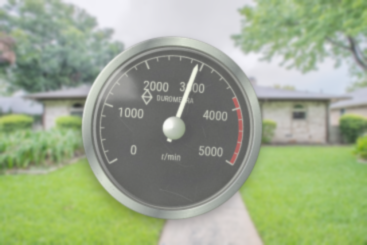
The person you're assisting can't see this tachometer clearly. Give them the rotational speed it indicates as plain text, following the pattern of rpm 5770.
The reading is rpm 2900
